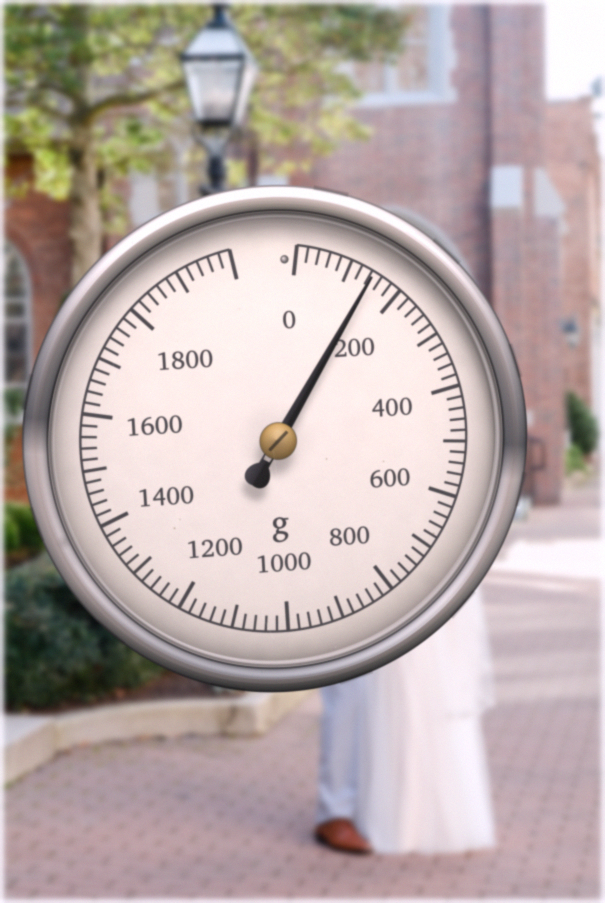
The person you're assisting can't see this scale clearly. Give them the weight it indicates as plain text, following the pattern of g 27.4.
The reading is g 140
